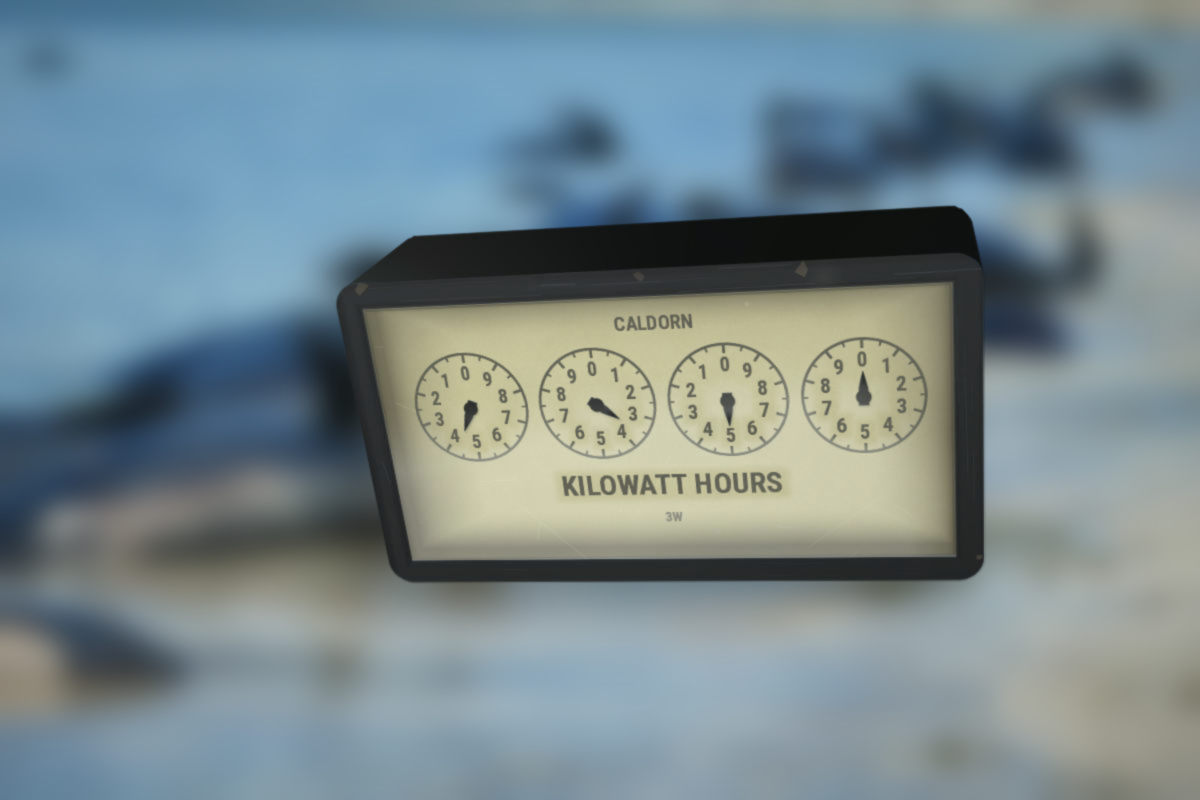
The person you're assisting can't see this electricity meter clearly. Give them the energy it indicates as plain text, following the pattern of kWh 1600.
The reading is kWh 4350
